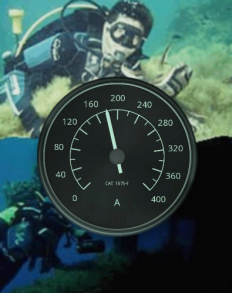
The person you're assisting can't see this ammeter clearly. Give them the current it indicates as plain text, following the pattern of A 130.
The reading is A 180
